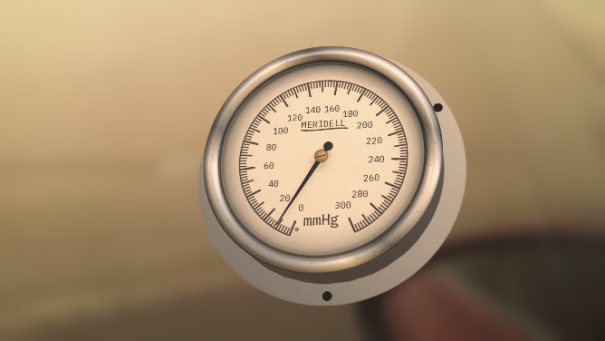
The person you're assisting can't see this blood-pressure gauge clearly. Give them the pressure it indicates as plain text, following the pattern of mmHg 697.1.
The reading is mmHg 10
